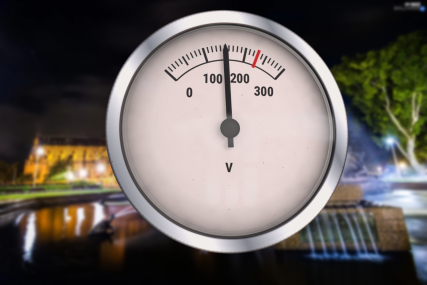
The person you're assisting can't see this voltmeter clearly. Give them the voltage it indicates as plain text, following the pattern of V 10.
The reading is V 150
